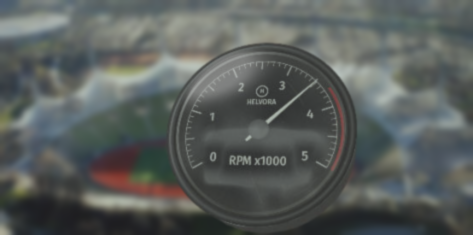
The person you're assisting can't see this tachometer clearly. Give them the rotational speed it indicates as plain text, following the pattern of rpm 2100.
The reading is rpm 3500
